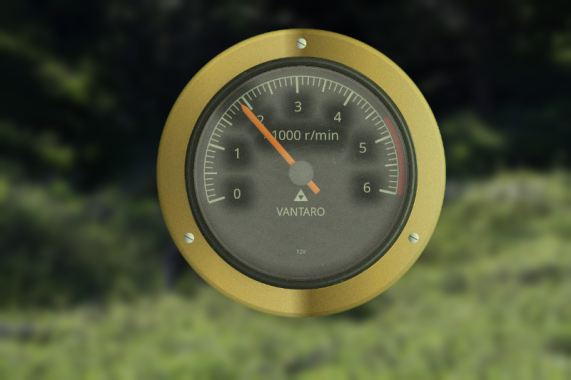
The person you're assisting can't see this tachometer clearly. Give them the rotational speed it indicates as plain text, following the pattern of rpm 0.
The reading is rpm 1900
